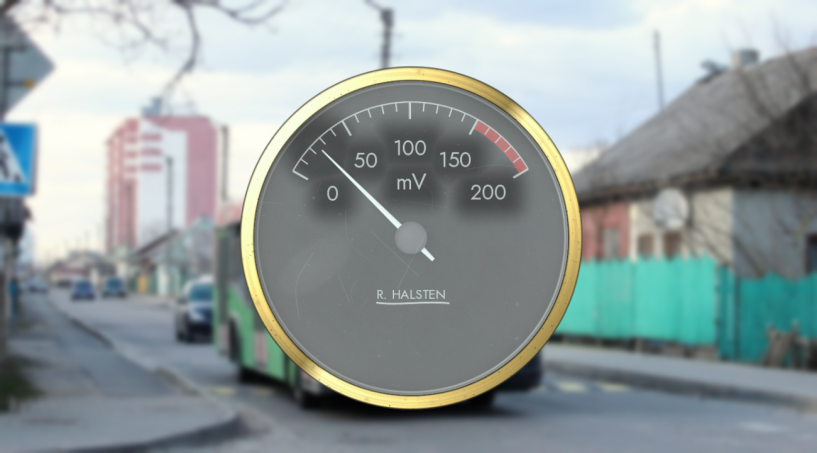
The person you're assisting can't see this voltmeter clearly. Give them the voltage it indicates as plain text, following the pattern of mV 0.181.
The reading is mV 25
